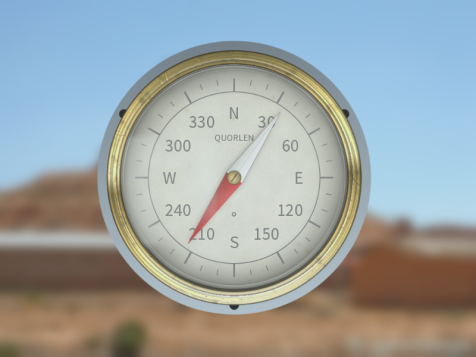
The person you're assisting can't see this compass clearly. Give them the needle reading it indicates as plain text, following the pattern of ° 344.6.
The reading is ° 215
